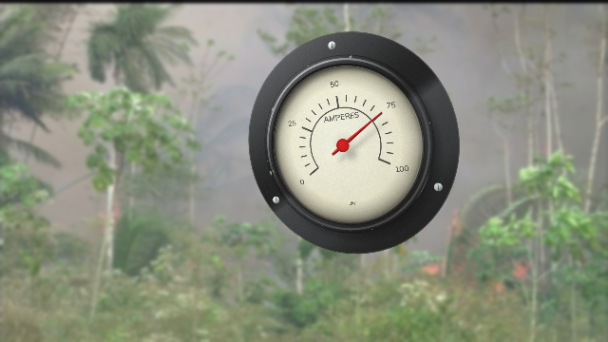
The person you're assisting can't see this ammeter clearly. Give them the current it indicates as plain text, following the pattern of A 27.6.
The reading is A 75
